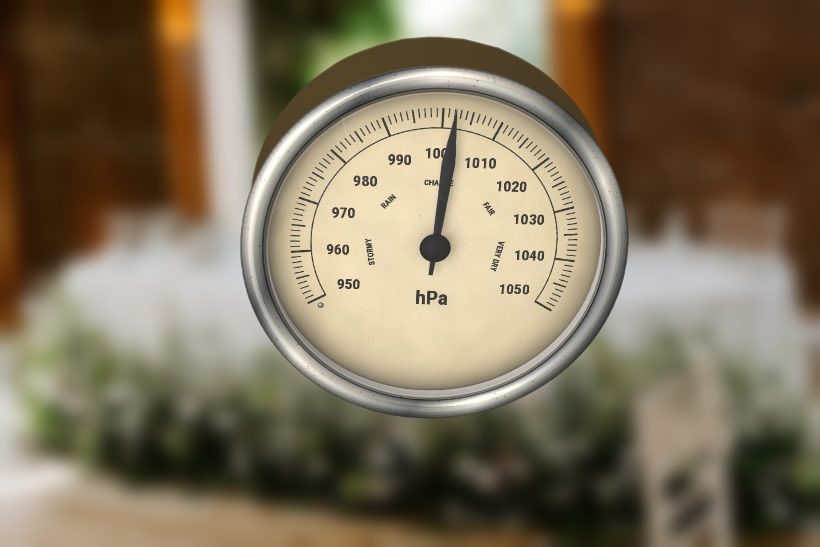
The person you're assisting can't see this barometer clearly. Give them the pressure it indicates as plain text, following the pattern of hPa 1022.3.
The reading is hPa 1002
